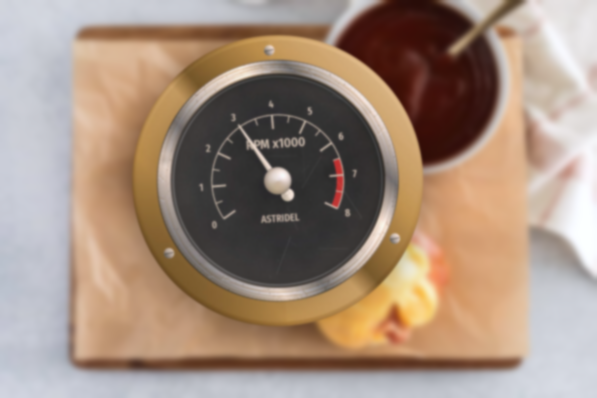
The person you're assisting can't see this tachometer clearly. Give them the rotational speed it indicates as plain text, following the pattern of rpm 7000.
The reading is rpm 3000
